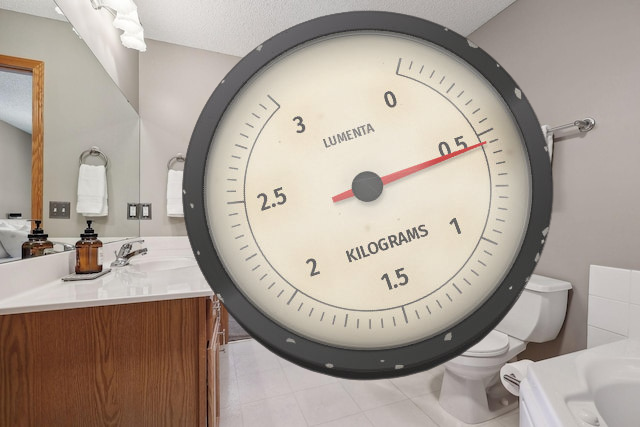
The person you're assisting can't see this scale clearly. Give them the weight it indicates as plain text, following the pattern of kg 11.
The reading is kg 0.55
